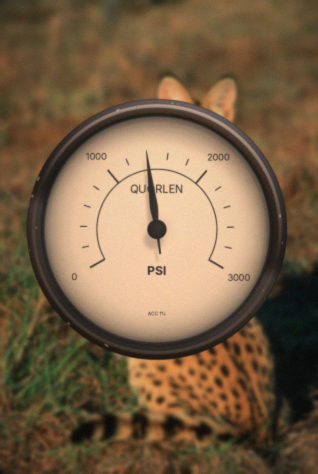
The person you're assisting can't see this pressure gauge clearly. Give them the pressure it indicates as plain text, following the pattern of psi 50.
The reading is psi 1400
